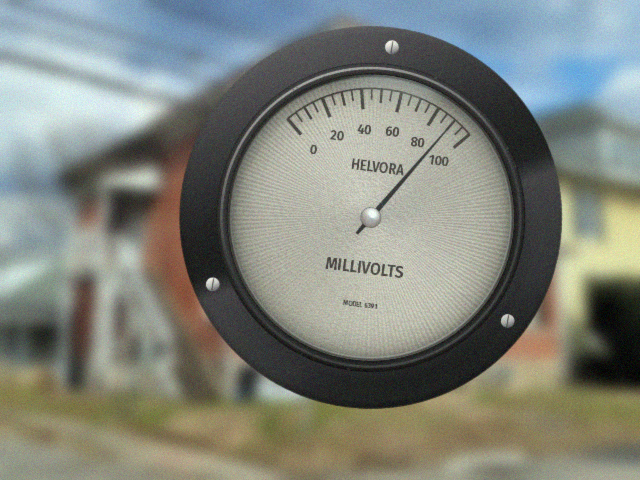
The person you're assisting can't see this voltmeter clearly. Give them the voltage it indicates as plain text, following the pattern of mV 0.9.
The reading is mV 90
